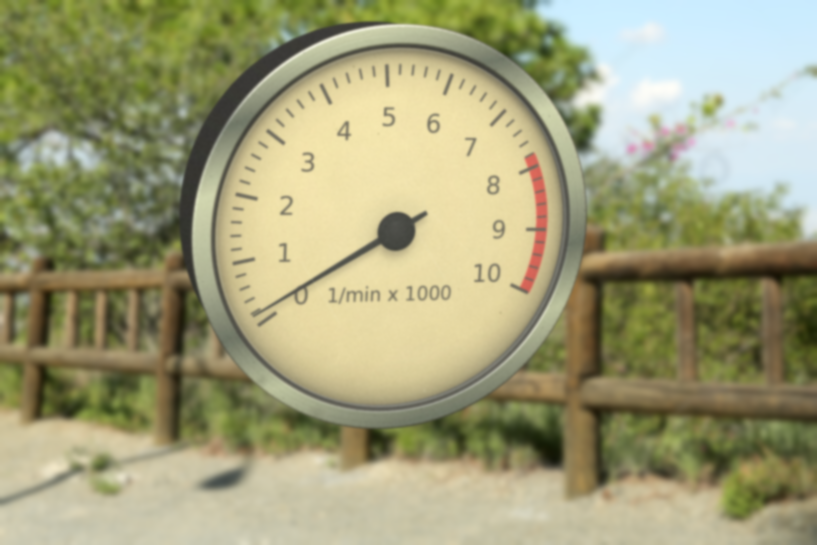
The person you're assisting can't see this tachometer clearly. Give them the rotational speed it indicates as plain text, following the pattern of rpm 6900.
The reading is rpm 200
